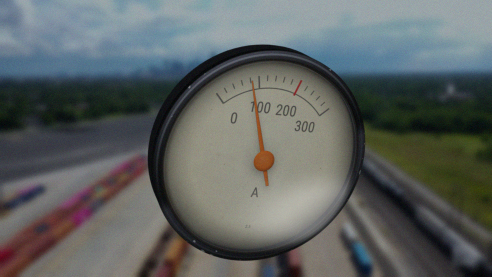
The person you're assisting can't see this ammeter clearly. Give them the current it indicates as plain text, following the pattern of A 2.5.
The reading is A 80
